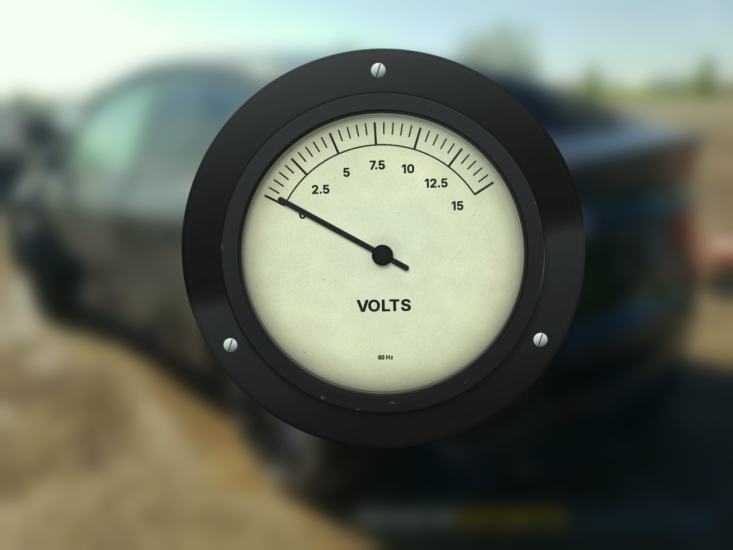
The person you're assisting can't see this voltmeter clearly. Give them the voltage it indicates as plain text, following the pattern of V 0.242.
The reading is V 0.25
